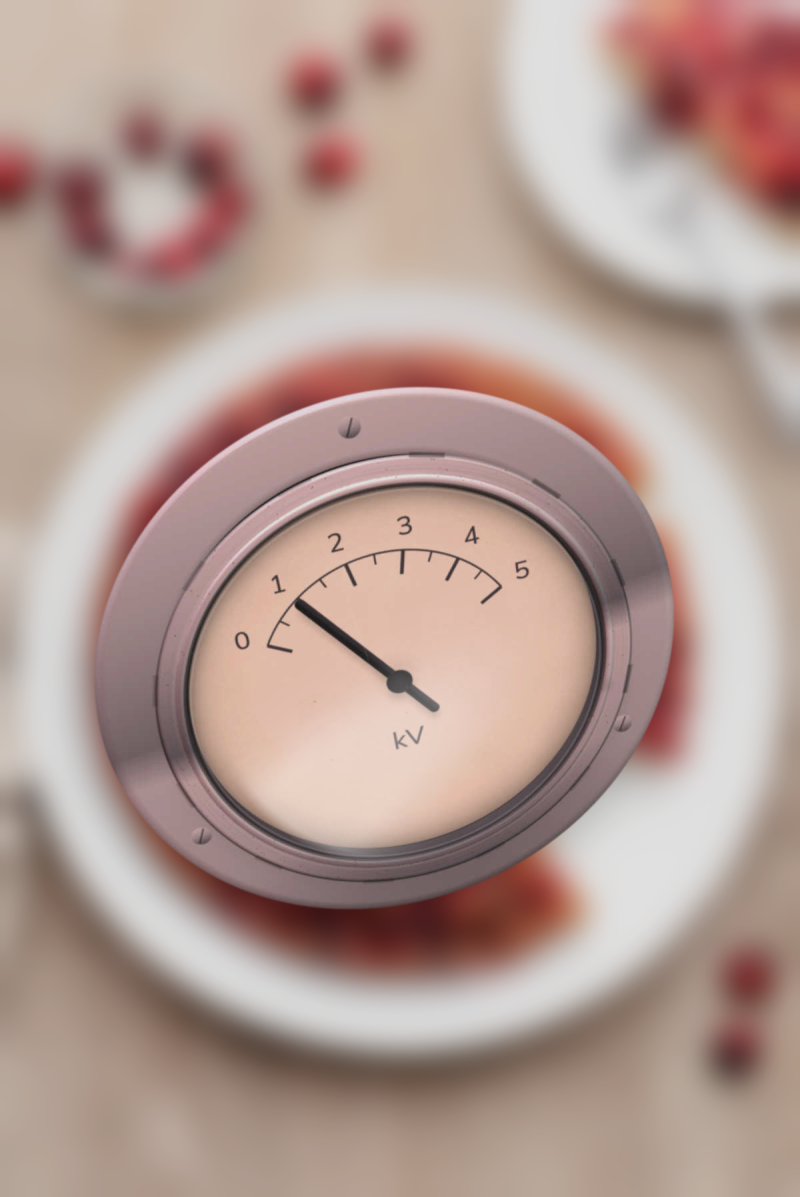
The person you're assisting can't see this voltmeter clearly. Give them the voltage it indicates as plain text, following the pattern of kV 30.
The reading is kV 1
